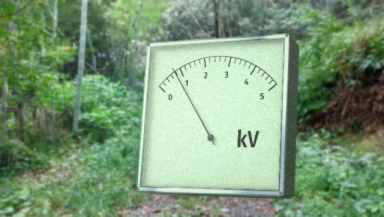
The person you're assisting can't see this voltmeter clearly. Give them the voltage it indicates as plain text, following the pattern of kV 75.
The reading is kV 0.8
